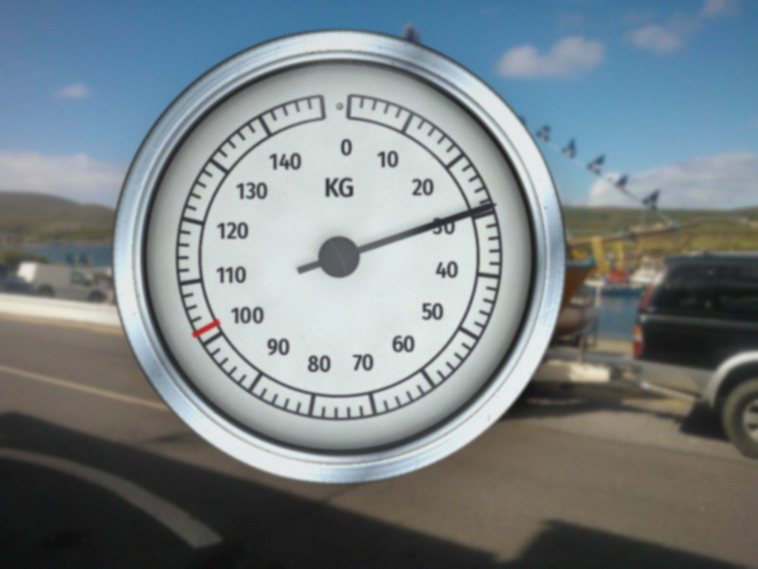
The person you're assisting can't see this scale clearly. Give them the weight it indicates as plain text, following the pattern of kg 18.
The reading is kg 29
